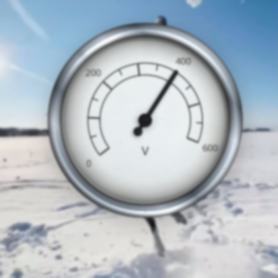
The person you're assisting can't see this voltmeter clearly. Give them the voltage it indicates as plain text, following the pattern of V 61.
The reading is V 400
